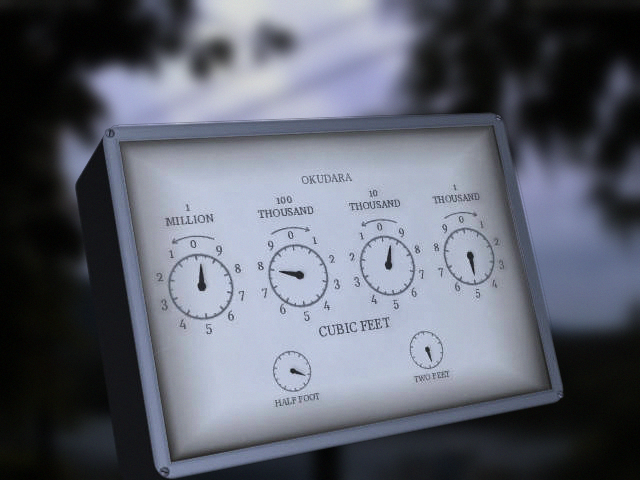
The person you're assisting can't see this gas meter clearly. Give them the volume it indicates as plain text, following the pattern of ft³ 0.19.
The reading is ft³ 979500
